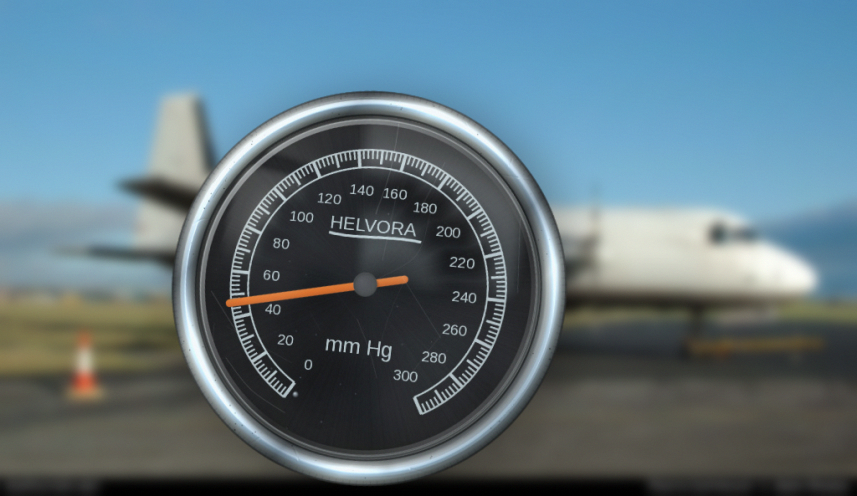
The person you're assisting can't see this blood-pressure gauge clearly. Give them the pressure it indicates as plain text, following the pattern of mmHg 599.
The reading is mmHg 46
